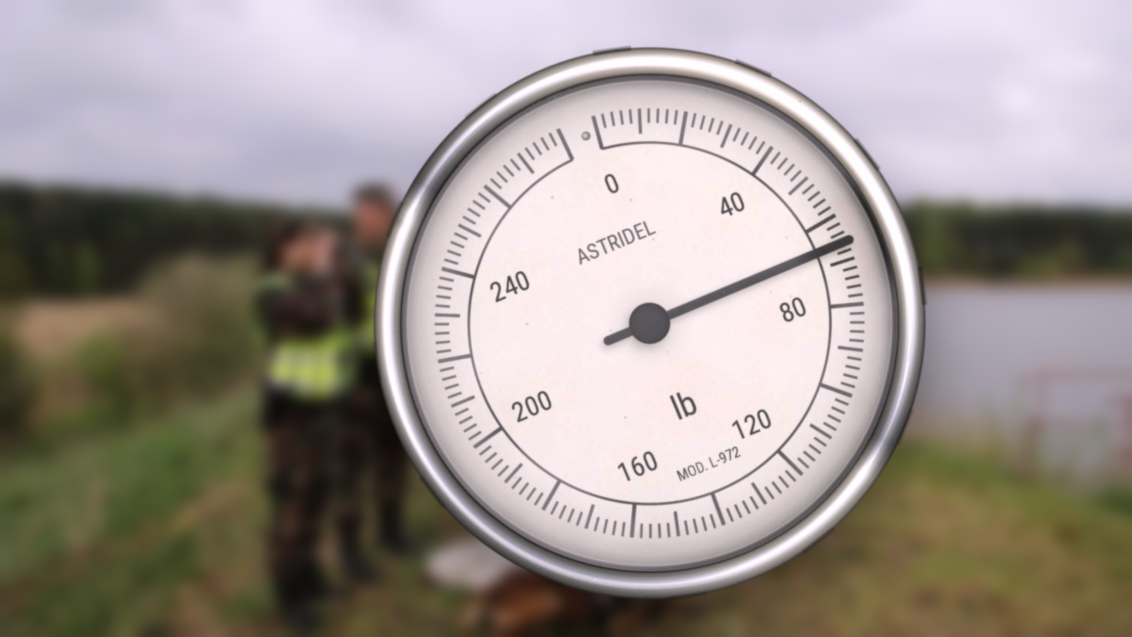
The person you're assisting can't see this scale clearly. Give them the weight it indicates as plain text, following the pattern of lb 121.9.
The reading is lb 66
